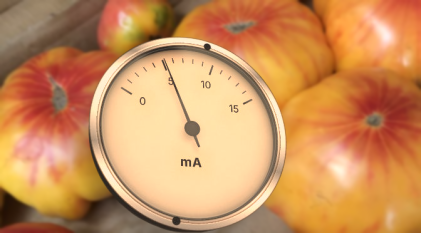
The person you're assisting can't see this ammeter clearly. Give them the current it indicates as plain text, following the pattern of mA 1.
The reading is mA 5
